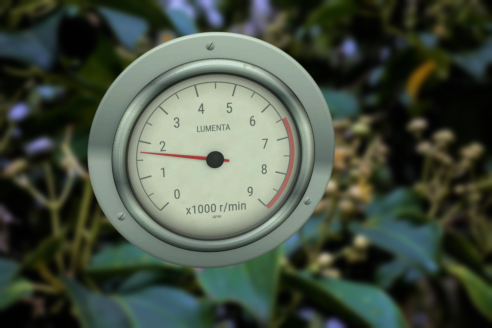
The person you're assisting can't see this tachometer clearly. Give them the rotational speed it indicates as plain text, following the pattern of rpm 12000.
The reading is rpm 1750
